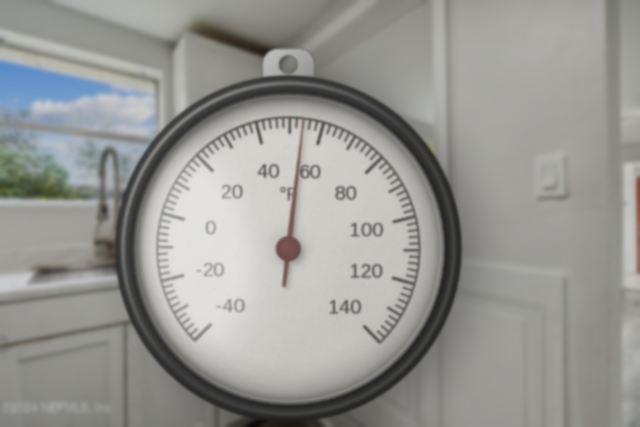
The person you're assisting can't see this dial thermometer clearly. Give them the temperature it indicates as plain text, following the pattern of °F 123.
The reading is °F 54
